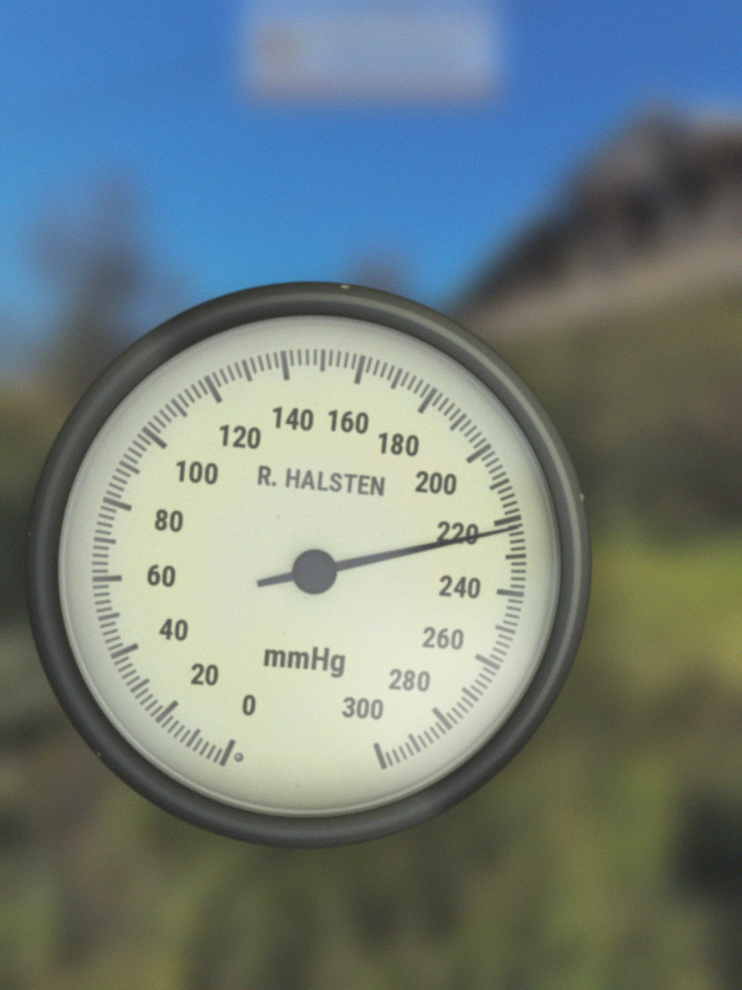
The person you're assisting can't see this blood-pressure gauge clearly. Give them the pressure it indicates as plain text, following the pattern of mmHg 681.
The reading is mmHg 222
